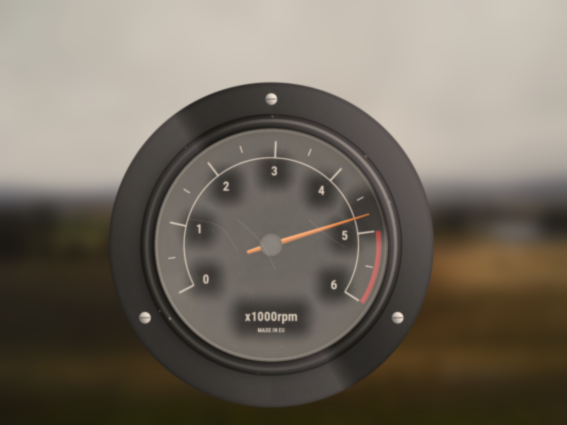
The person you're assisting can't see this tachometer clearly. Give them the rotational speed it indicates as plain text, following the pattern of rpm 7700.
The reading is rpm 4750
